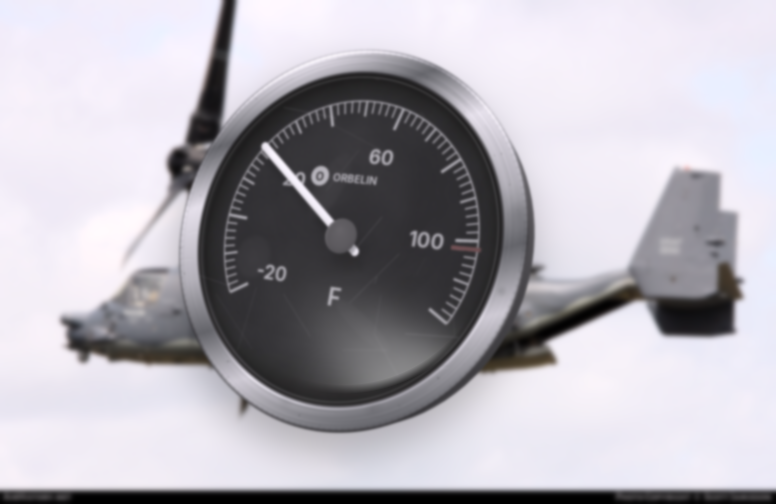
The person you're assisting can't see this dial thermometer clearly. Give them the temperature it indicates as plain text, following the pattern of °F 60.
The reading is °F 20
